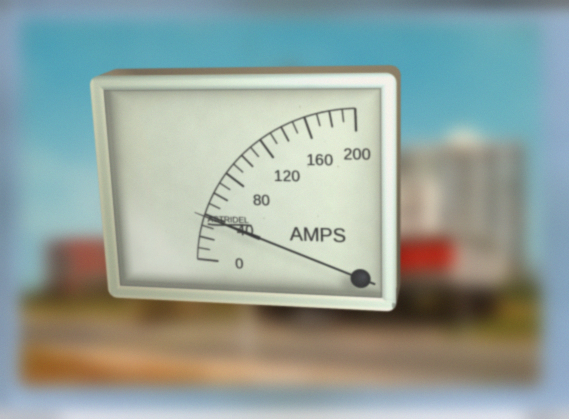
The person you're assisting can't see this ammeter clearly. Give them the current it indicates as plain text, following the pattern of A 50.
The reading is A 40
